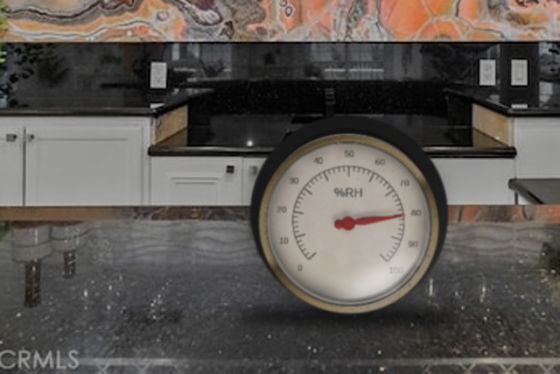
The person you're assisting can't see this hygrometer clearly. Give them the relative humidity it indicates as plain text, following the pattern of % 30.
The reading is % 80
